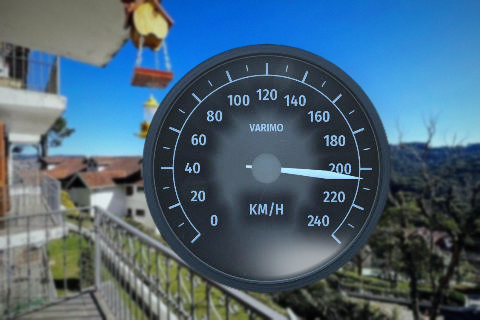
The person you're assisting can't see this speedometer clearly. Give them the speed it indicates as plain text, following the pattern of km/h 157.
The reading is km/h 205
